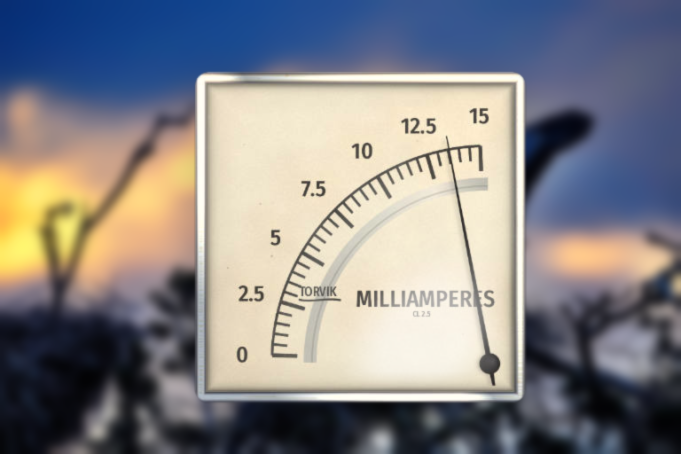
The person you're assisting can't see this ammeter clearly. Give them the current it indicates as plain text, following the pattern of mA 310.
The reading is mA 13.5
